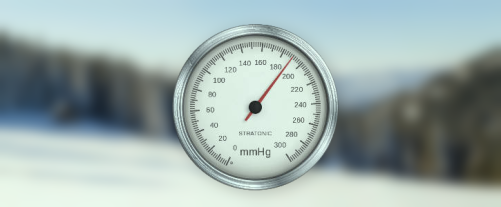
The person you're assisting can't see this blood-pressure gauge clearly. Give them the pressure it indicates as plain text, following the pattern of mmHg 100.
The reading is mmHg 190
